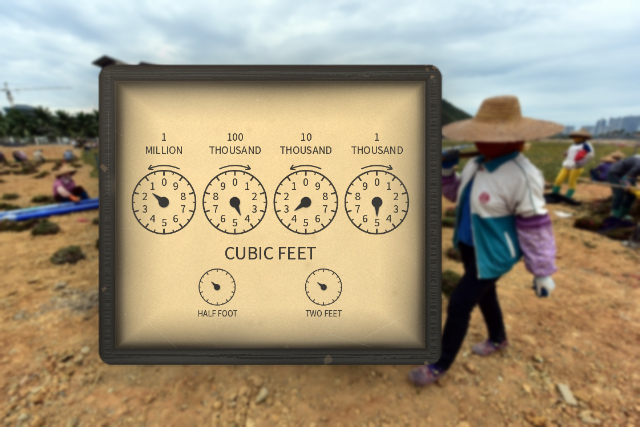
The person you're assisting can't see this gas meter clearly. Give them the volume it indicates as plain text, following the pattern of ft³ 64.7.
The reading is ft³ 143500
